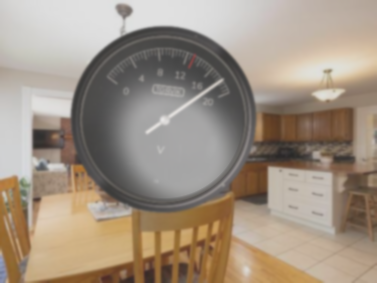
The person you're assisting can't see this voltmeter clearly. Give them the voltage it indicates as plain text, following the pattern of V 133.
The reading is V 18
